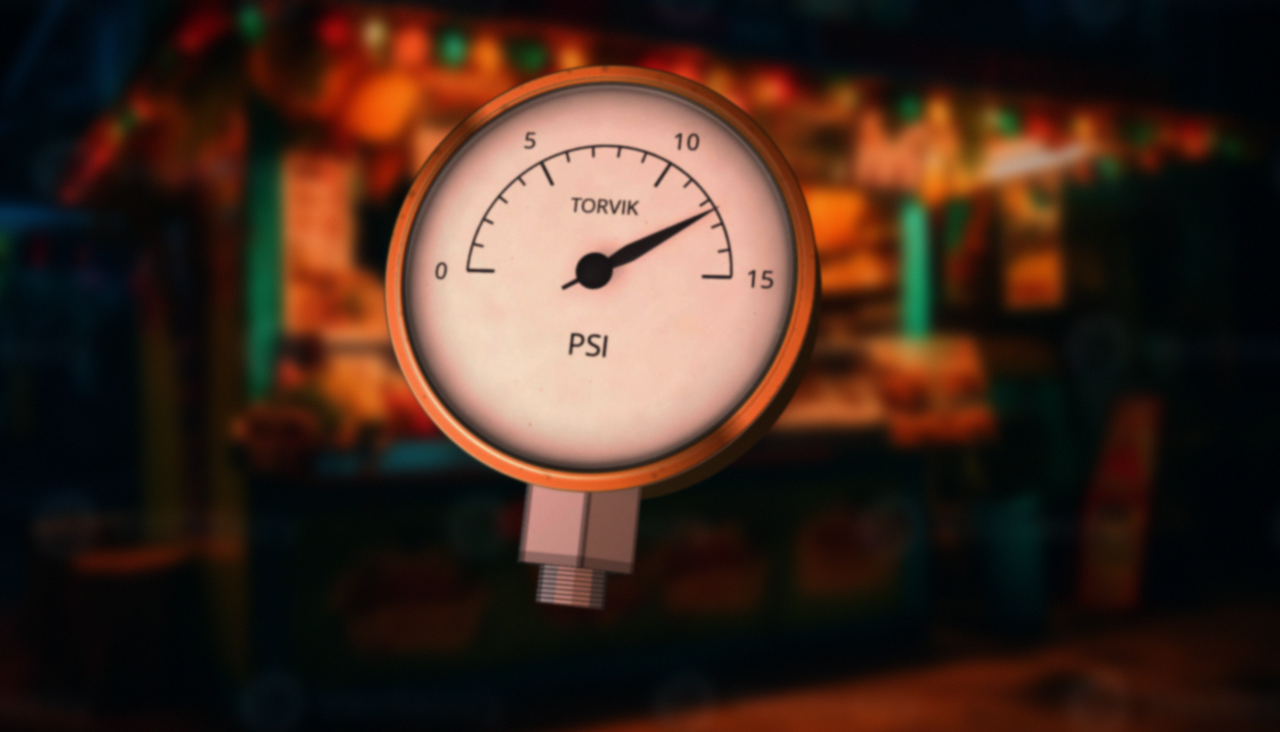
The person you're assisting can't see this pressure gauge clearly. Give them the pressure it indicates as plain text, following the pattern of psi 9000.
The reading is psi 12.5
